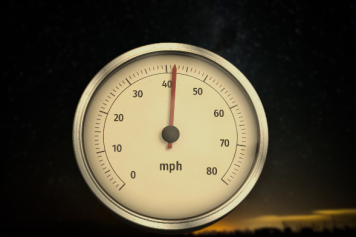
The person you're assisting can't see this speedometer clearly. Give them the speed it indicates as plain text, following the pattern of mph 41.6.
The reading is mph 42
